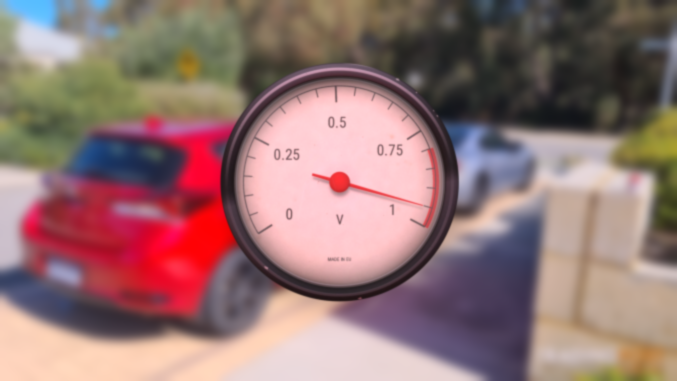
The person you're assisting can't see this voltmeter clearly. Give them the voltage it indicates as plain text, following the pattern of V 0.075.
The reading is V 0.95
